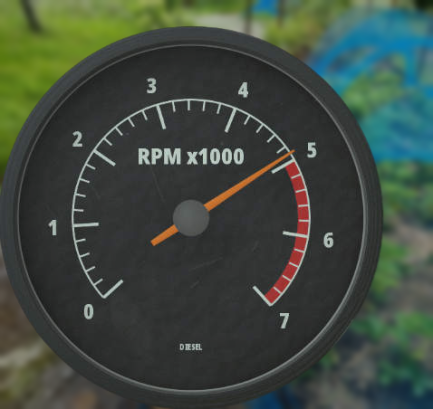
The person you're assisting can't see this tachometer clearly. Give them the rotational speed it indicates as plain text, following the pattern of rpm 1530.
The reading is rpm 4900
